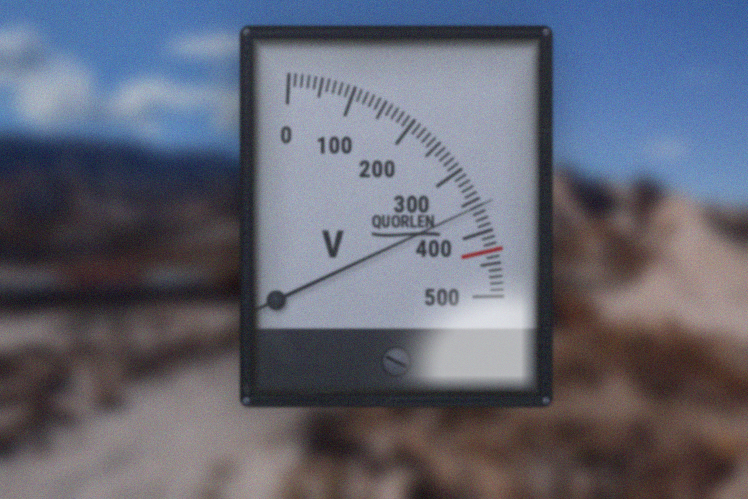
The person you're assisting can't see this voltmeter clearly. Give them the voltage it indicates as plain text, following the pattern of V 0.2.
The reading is V 360
